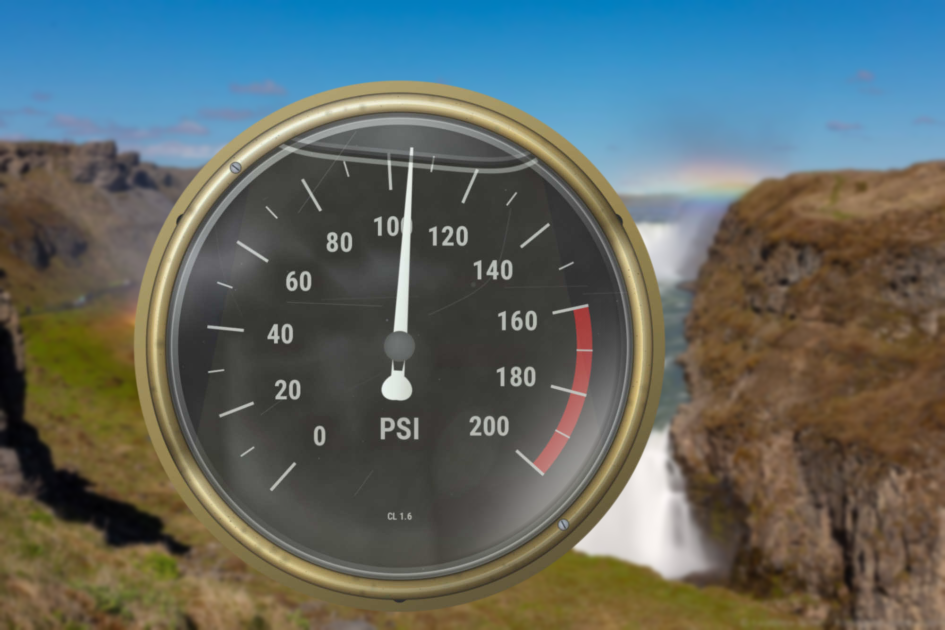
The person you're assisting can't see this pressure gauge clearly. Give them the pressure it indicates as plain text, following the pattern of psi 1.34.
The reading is psi 105
